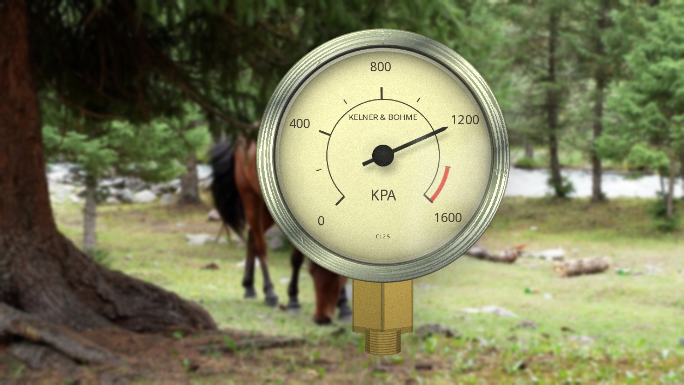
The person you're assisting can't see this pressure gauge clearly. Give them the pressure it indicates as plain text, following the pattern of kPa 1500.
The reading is kPa 1200
